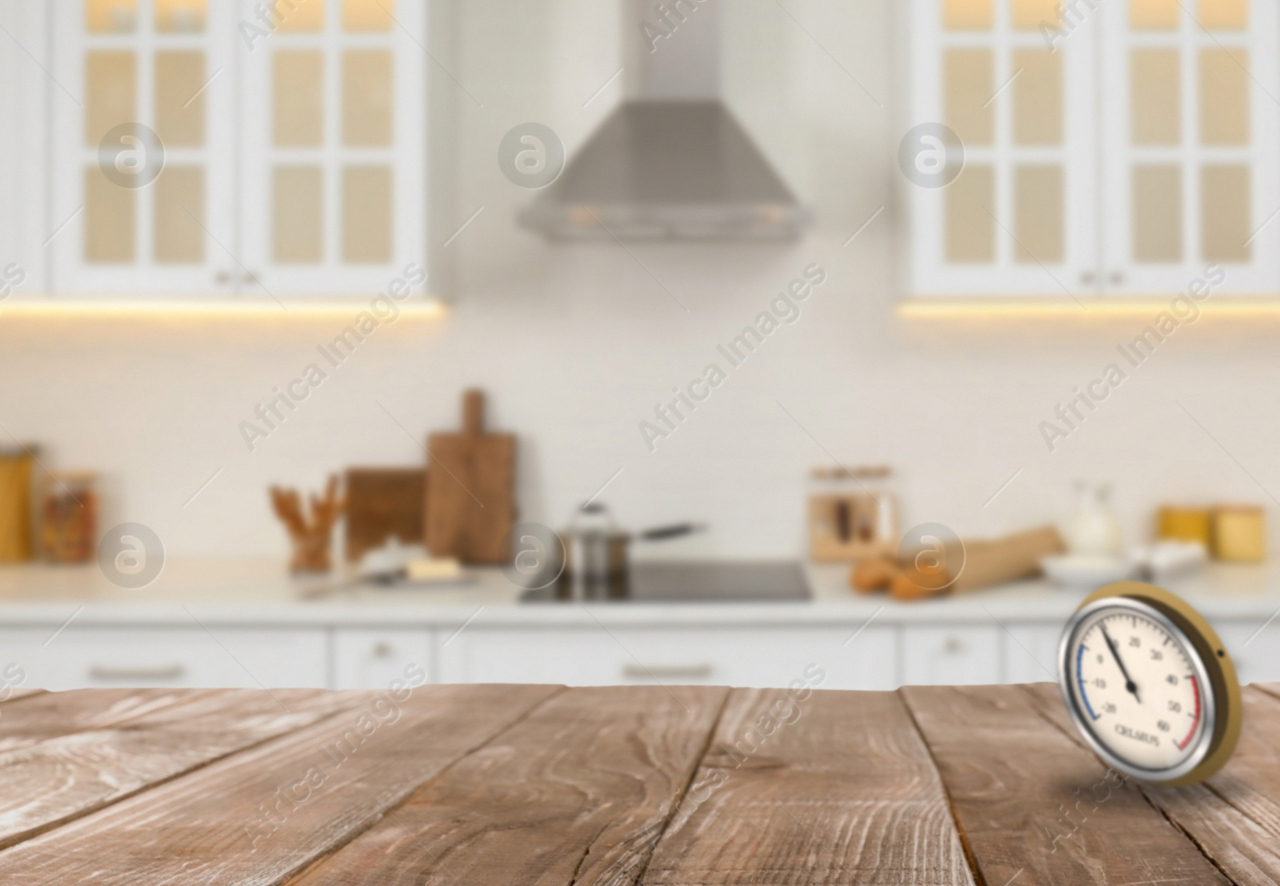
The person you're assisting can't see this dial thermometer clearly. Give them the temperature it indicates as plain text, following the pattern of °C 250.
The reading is °C 10
